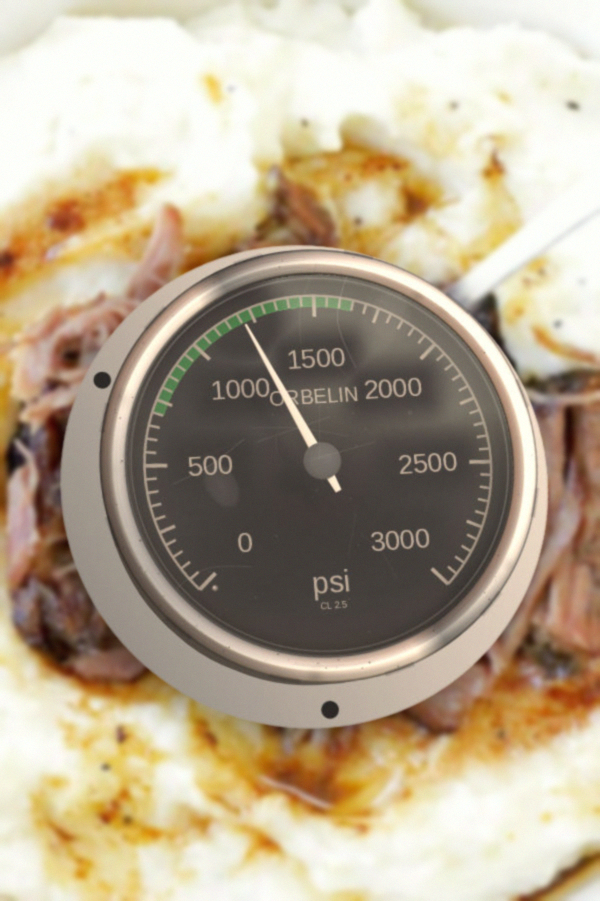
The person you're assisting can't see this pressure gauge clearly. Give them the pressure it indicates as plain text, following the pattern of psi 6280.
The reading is psi 1200
